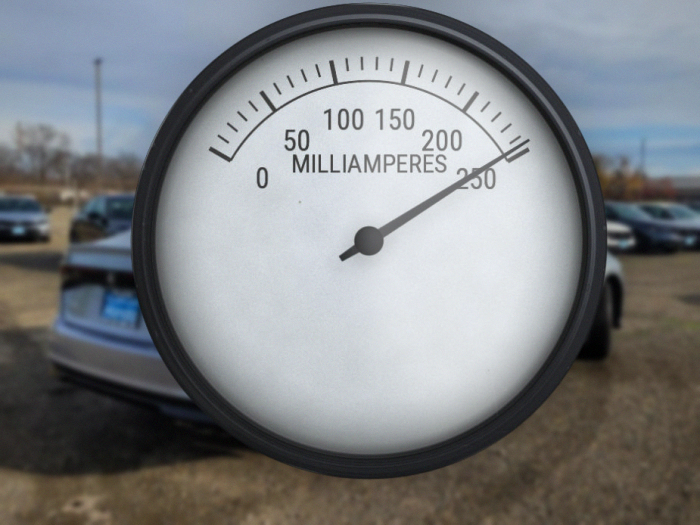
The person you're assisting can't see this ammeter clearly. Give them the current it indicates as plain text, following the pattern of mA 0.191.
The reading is mA 245
